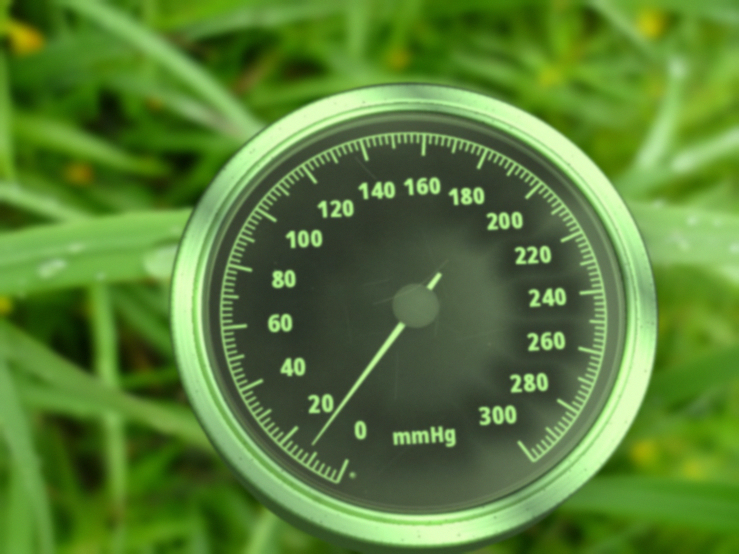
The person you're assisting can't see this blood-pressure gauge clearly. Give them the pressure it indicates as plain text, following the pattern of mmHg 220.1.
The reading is mmHg 12
